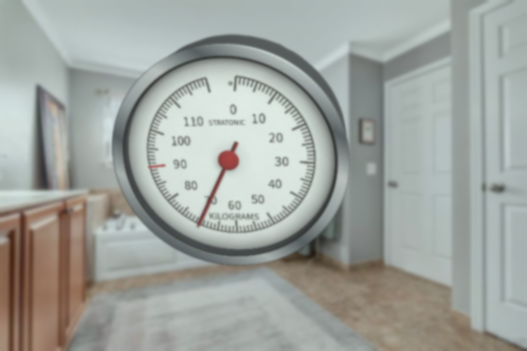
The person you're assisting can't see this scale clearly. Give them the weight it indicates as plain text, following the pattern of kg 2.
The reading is kg 70
